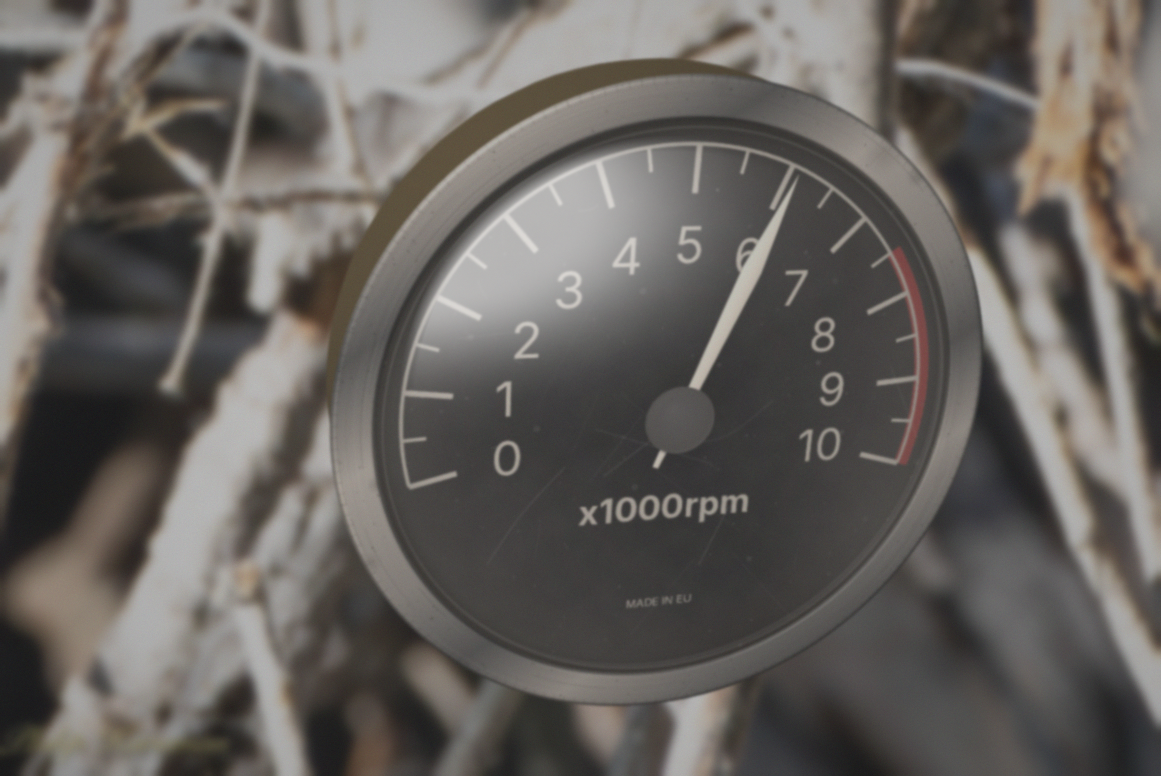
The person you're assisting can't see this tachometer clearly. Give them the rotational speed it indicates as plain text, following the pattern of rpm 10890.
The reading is rpm 6000
